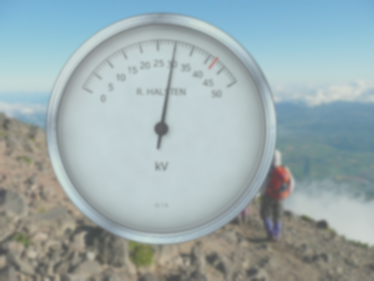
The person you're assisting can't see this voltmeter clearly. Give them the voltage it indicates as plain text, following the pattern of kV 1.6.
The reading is kV 30
